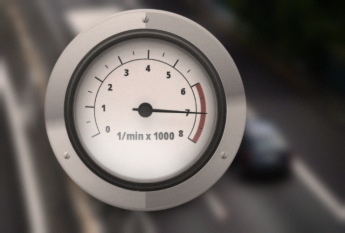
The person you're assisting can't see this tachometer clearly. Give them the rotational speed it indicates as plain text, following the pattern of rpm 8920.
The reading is rpm 7000
